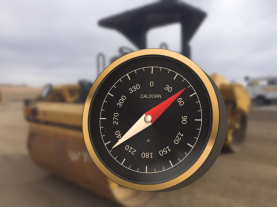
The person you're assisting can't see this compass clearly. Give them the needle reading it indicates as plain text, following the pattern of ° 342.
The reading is ° 50
